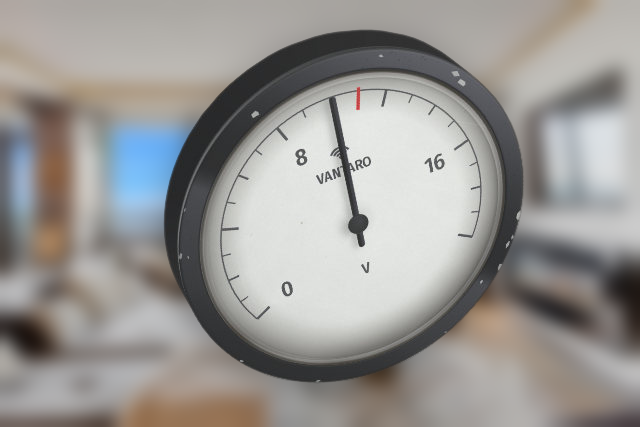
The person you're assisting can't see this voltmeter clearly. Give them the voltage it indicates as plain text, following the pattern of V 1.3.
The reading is V 10
